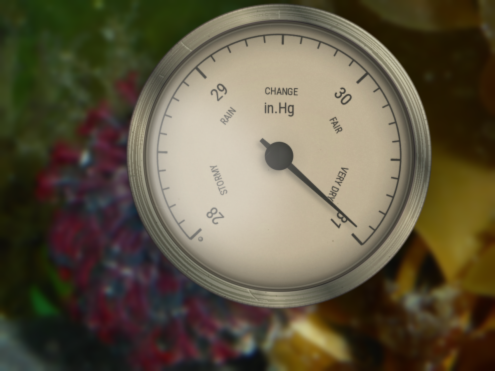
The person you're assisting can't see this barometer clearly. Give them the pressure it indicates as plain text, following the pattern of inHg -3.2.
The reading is inHg 30.95
